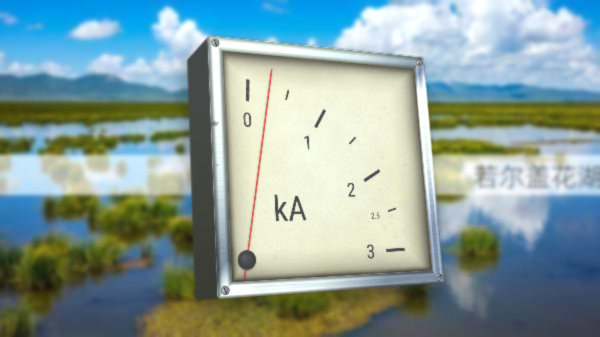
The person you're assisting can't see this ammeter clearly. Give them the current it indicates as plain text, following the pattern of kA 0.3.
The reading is kA 0.25
